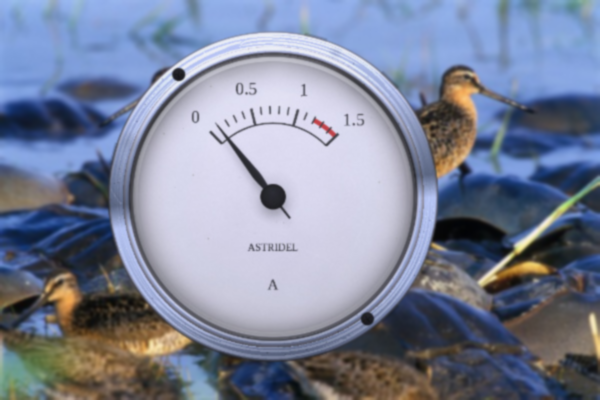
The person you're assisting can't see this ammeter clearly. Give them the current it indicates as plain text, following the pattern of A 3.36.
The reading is A 0.1
